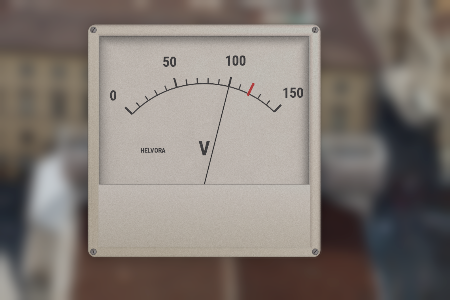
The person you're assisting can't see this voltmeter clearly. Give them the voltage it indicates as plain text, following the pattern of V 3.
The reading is V 100
